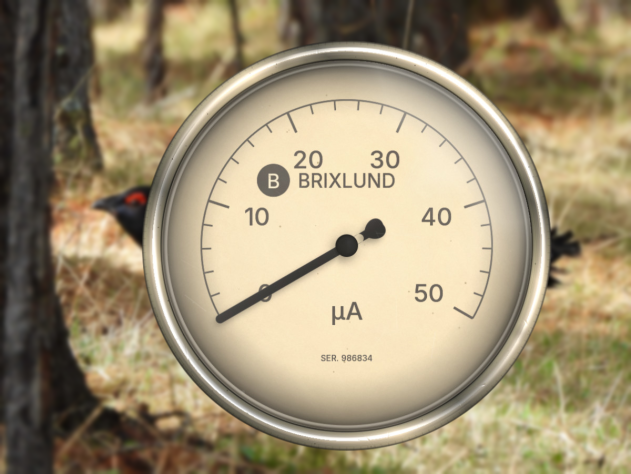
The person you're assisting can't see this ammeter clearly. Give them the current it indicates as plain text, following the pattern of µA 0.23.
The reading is µA 0
